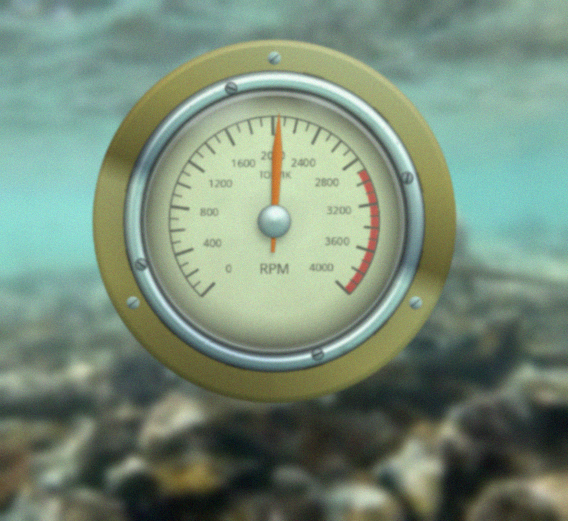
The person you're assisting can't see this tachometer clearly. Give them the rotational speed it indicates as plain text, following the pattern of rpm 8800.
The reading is rpm 2050
